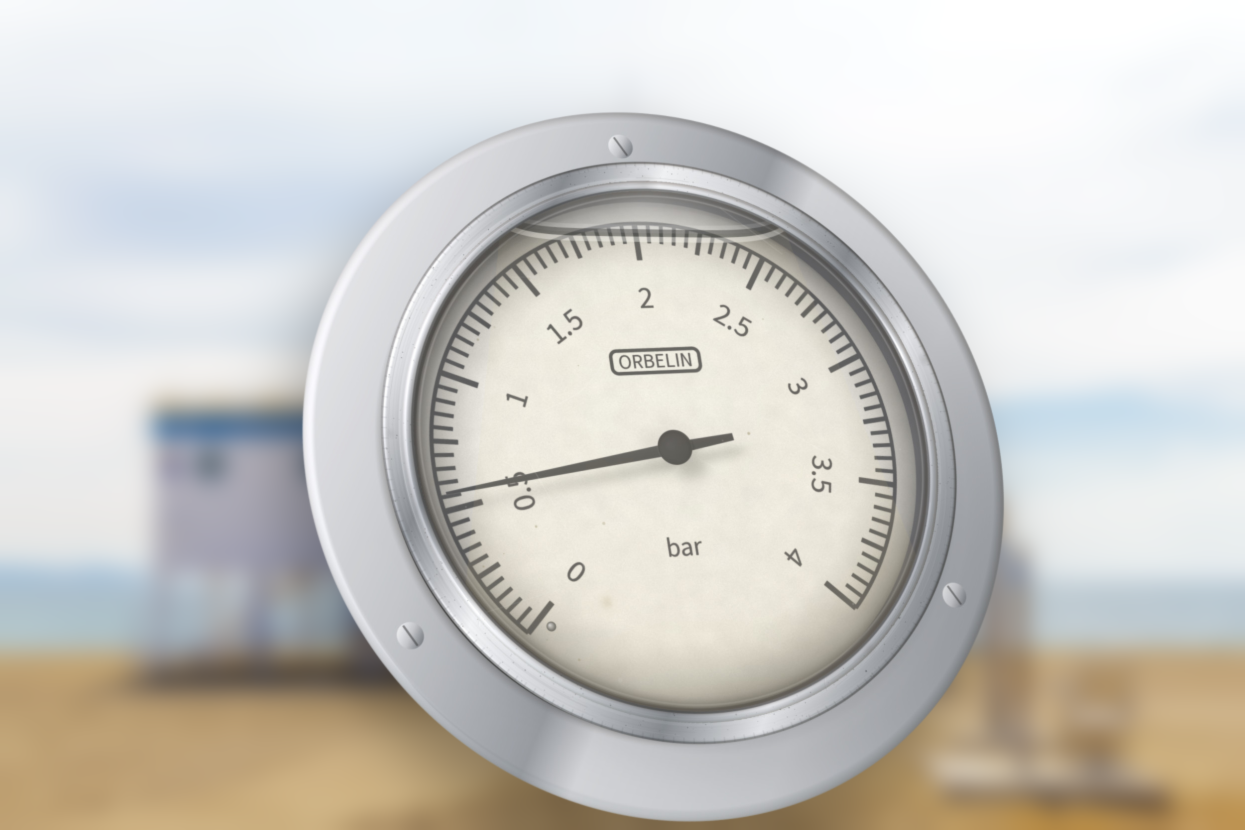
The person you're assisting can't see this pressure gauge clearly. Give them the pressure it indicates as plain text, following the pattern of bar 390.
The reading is bar 0.55
